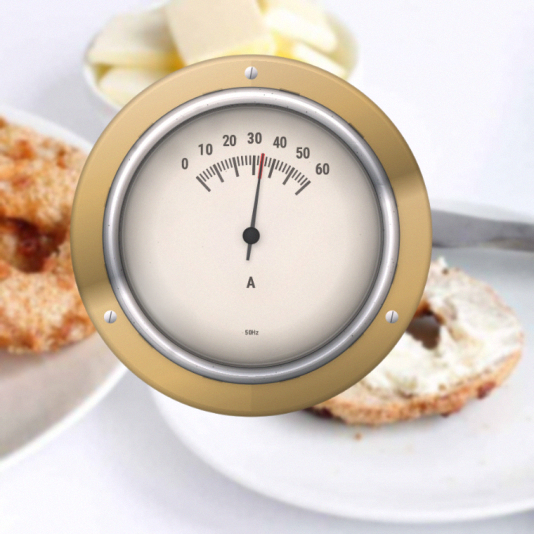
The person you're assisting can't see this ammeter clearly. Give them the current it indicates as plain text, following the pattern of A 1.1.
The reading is A 34
